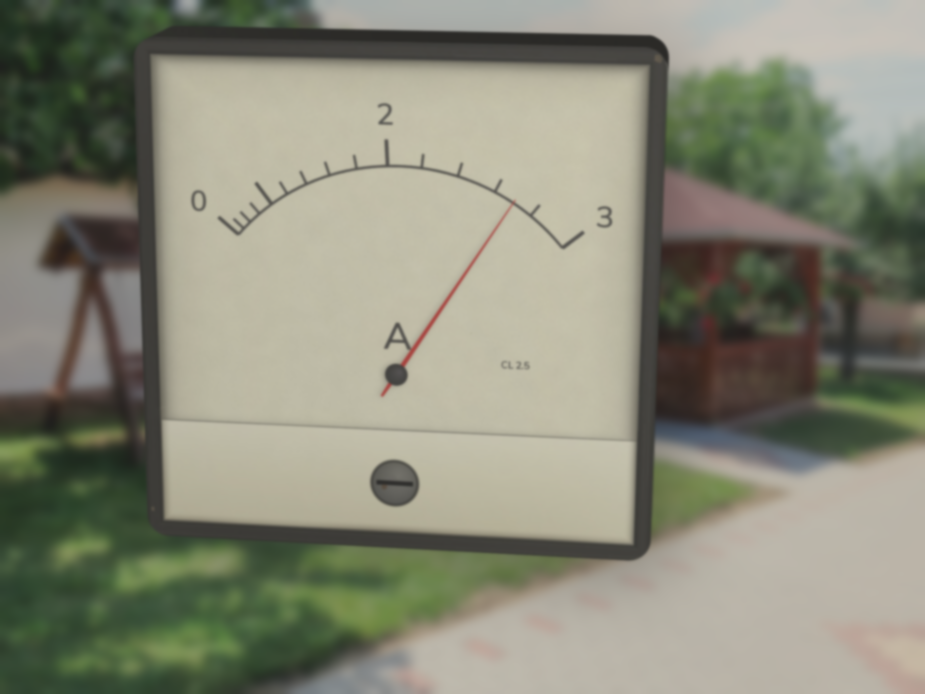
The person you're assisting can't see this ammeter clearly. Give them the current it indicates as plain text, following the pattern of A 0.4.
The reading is A 2.7
